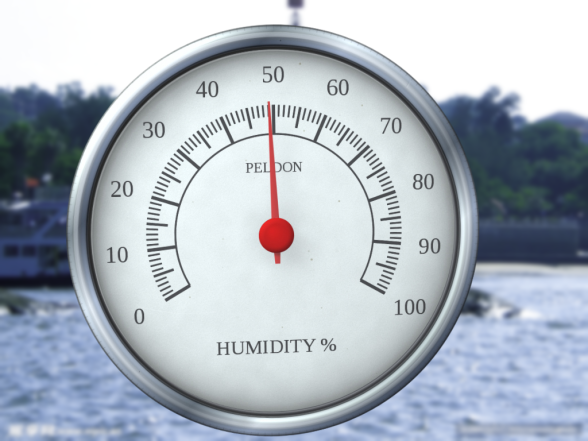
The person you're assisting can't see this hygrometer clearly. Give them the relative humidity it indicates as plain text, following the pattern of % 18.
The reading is % 49
